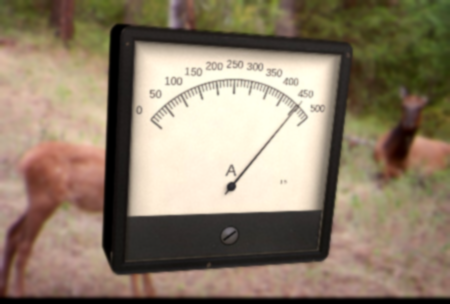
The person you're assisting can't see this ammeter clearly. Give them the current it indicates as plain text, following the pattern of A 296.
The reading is A 450
